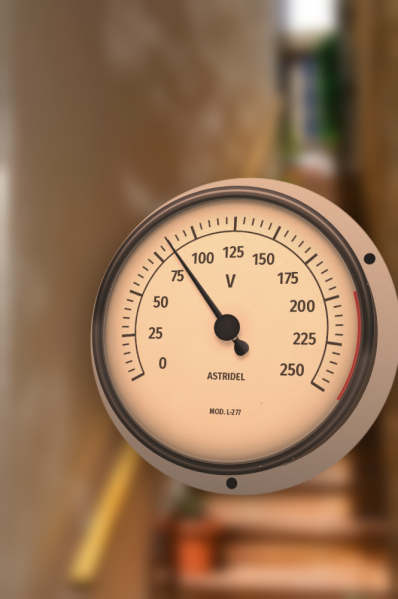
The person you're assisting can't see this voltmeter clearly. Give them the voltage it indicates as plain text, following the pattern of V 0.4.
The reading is V 85
